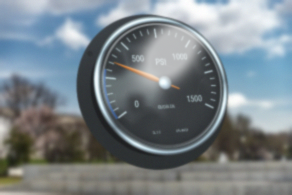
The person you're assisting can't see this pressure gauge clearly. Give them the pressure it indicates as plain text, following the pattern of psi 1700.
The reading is psi 350
